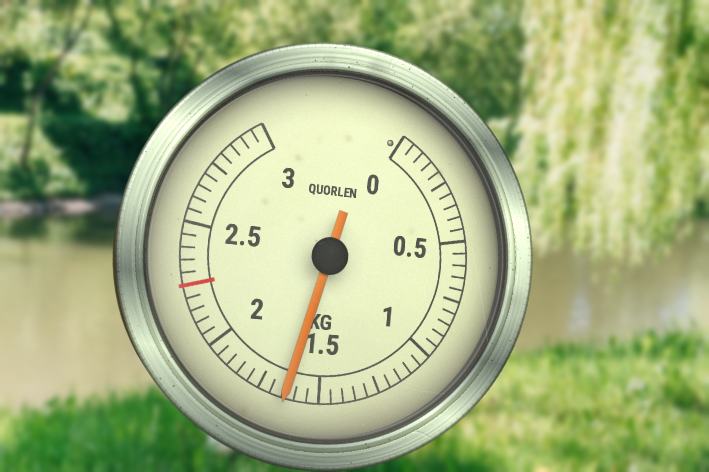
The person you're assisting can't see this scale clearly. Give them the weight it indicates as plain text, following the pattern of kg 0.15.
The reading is kg 1.65
